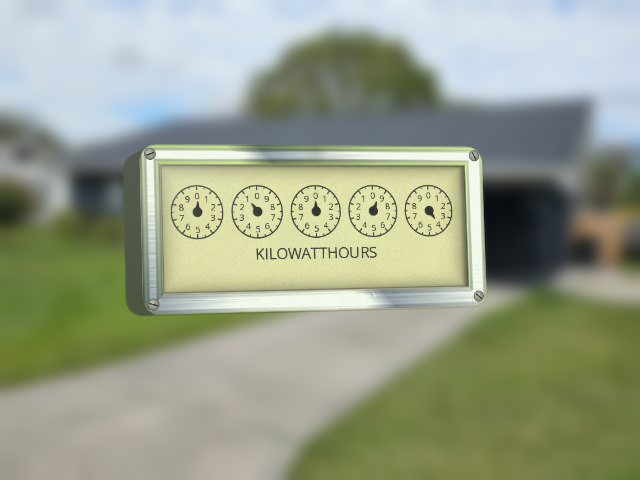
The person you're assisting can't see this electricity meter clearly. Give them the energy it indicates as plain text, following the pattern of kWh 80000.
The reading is kWh 994
